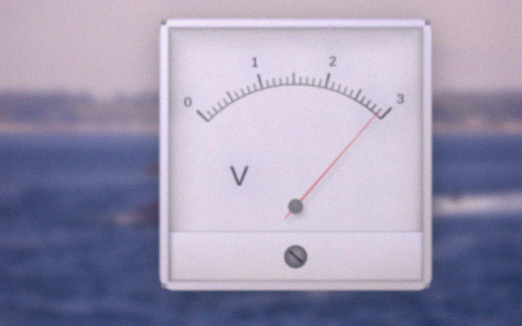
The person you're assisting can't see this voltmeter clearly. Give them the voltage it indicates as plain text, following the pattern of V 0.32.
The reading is V 2.9
